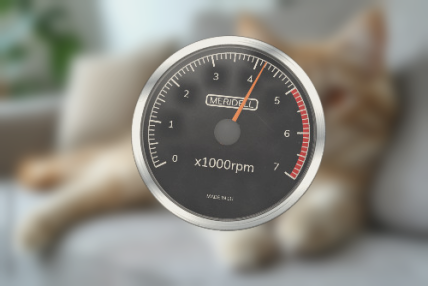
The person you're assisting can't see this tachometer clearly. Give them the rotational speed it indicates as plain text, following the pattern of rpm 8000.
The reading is rpm 4200
